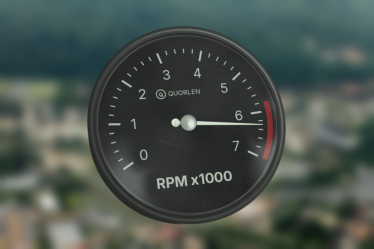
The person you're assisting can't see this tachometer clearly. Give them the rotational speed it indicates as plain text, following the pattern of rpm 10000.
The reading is rpm 6300
